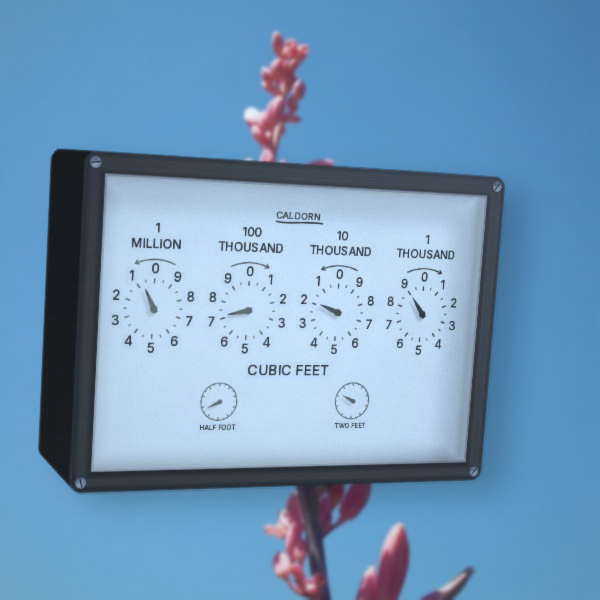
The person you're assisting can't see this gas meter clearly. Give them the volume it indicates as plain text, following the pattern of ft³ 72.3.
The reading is ft³ 71900
